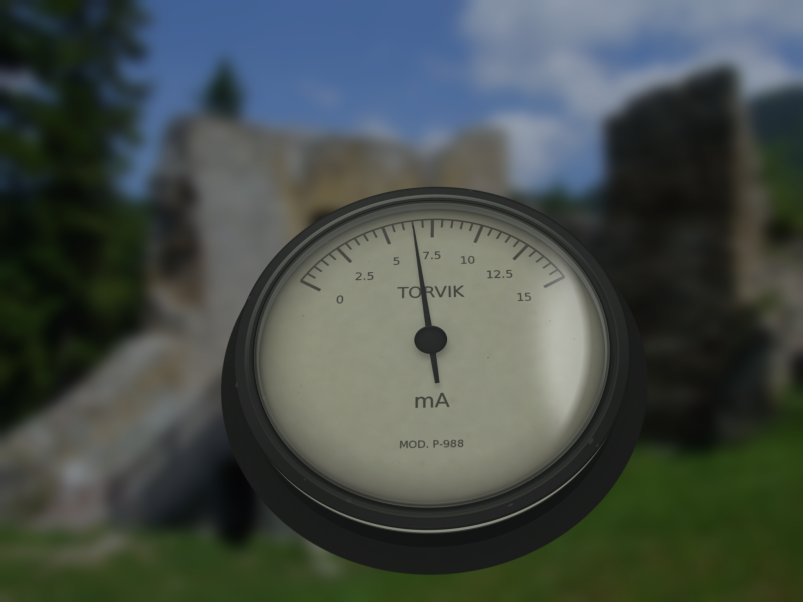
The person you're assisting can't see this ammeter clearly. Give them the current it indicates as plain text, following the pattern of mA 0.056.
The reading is mA 6.5
